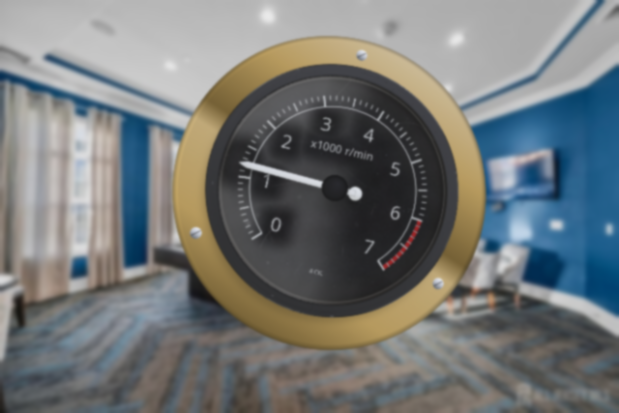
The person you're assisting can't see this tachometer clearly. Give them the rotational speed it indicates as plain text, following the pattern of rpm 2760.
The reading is rpm 1200
